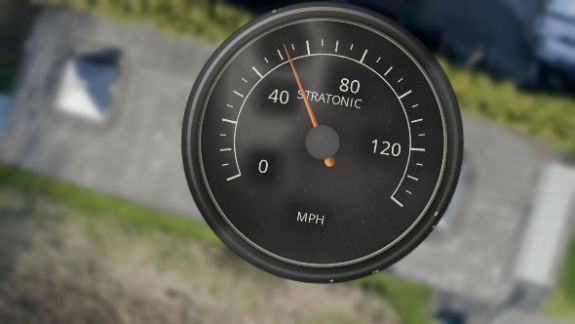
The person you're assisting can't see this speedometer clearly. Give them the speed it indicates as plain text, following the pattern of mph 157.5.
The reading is mph 52.5
